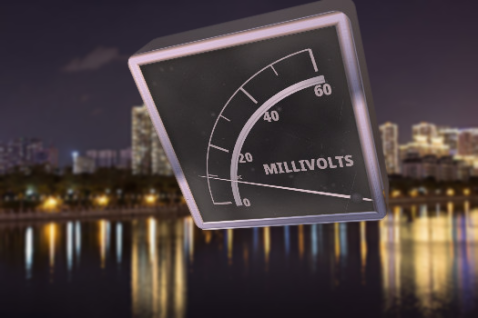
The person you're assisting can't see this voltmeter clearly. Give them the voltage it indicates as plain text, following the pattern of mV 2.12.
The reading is mV 10
